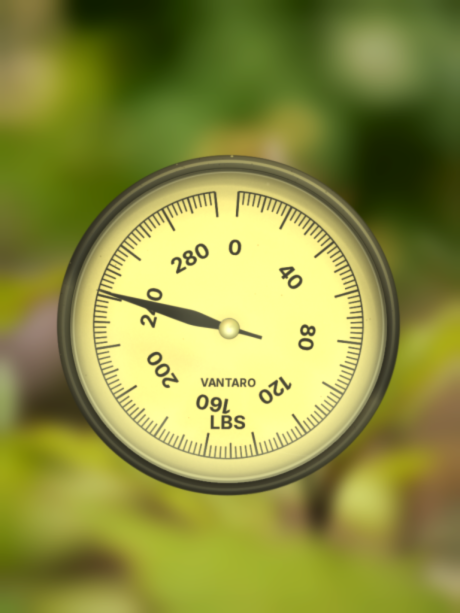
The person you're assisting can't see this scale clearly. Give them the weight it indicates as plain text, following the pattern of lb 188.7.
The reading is lb 242
